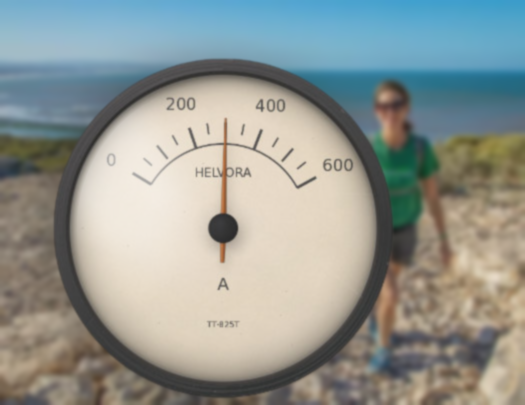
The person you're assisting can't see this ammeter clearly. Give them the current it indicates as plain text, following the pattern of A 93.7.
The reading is A 300
